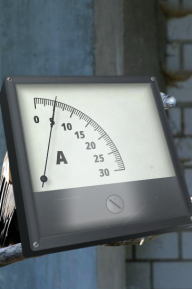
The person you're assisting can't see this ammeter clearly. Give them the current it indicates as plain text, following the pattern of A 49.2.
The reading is A 5
